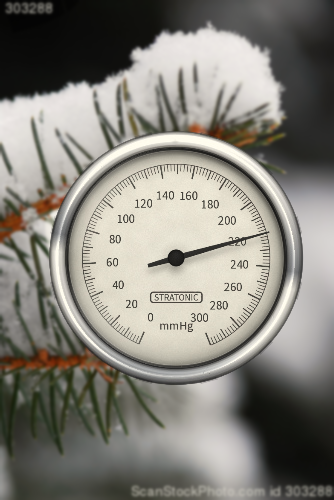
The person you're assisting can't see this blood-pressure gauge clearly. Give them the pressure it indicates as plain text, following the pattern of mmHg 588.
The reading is mmHg 220
